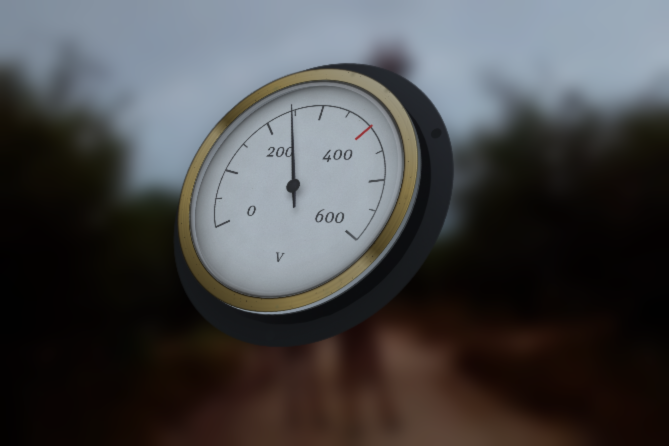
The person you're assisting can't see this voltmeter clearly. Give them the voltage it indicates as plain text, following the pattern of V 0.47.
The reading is V 250
